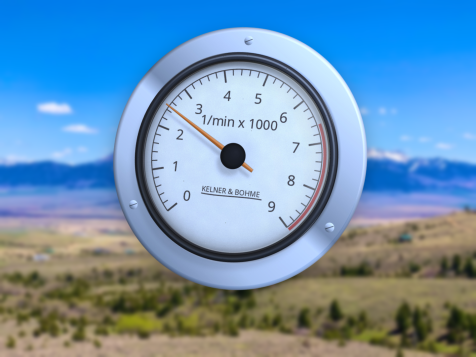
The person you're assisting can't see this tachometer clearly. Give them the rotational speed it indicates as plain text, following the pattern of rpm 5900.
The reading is rpm 2500
